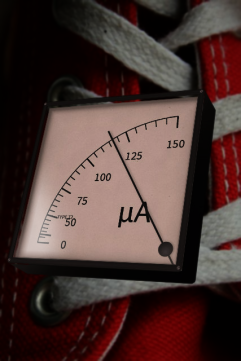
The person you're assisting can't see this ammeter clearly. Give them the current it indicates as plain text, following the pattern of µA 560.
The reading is µA 117.5
